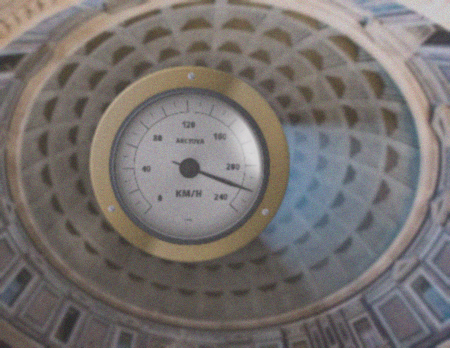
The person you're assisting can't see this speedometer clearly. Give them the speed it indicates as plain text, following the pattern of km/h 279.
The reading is km/h 220
